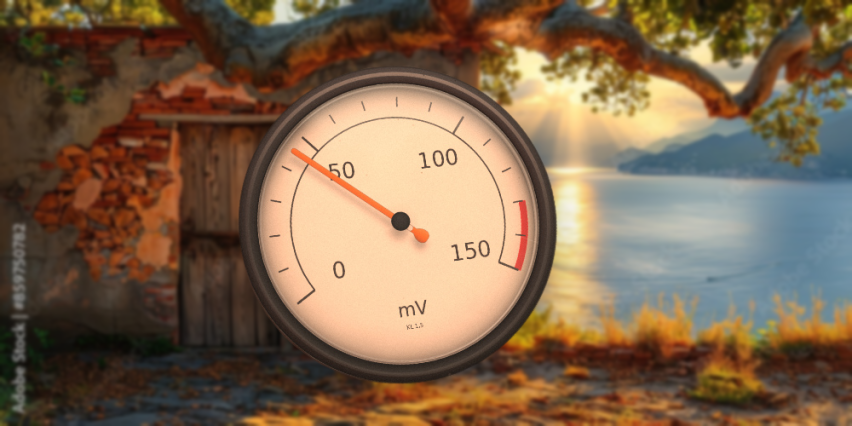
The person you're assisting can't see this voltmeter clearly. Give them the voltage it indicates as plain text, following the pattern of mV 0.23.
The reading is mV 45
